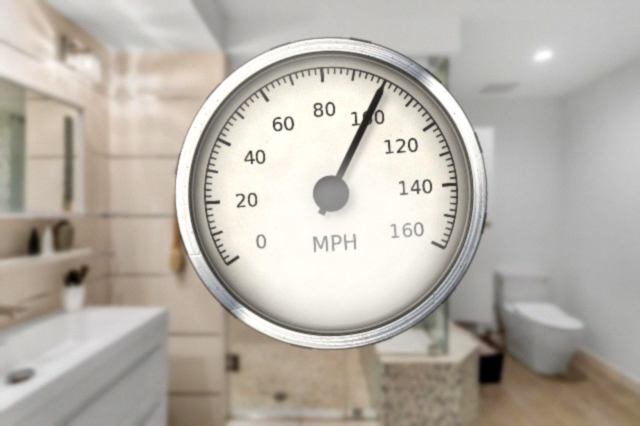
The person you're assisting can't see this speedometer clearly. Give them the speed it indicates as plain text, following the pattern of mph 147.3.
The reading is mph 100
